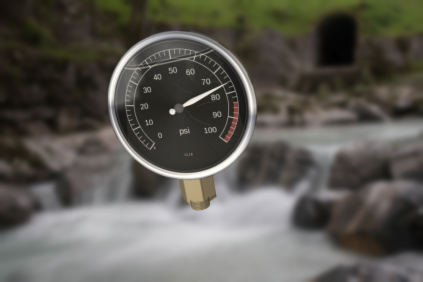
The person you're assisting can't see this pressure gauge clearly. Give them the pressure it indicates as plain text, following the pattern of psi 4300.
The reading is psi 76
